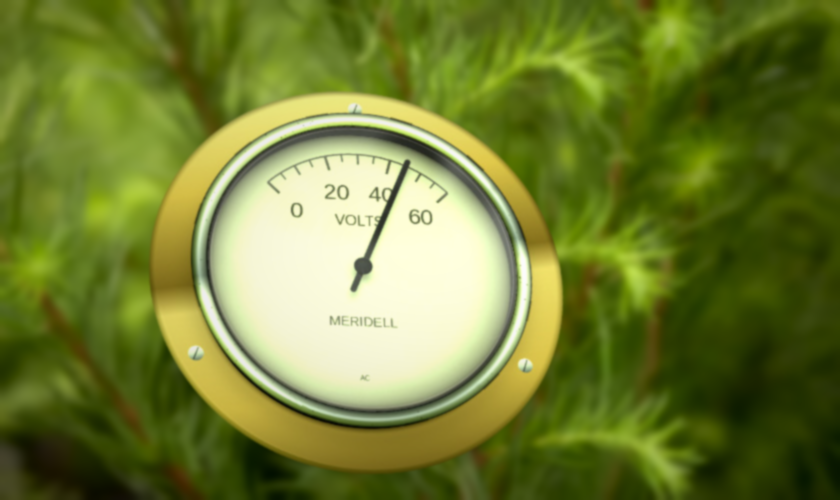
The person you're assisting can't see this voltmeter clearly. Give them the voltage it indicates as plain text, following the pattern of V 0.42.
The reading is V 45
